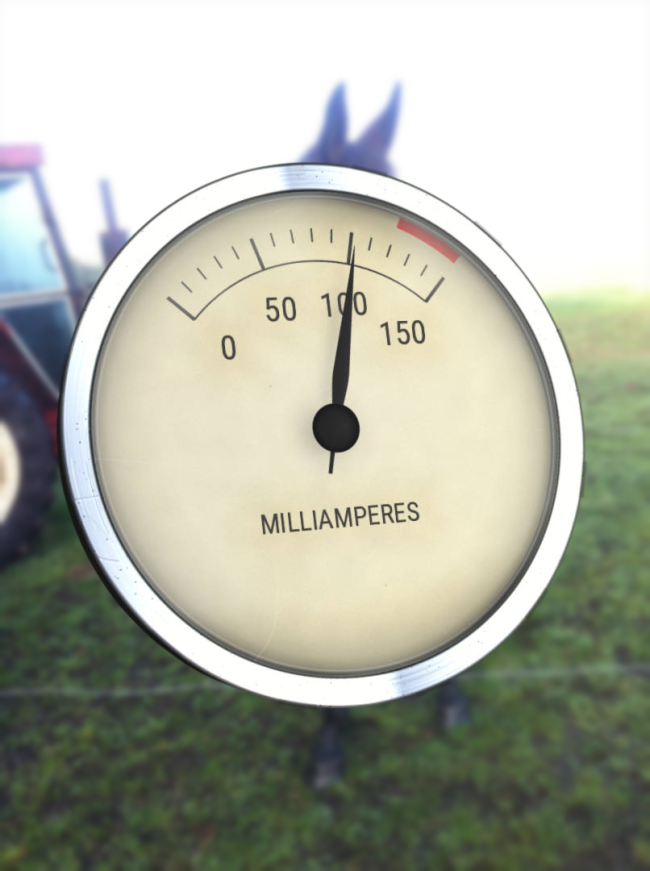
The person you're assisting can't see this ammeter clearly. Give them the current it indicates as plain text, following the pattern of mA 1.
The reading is mA 100
